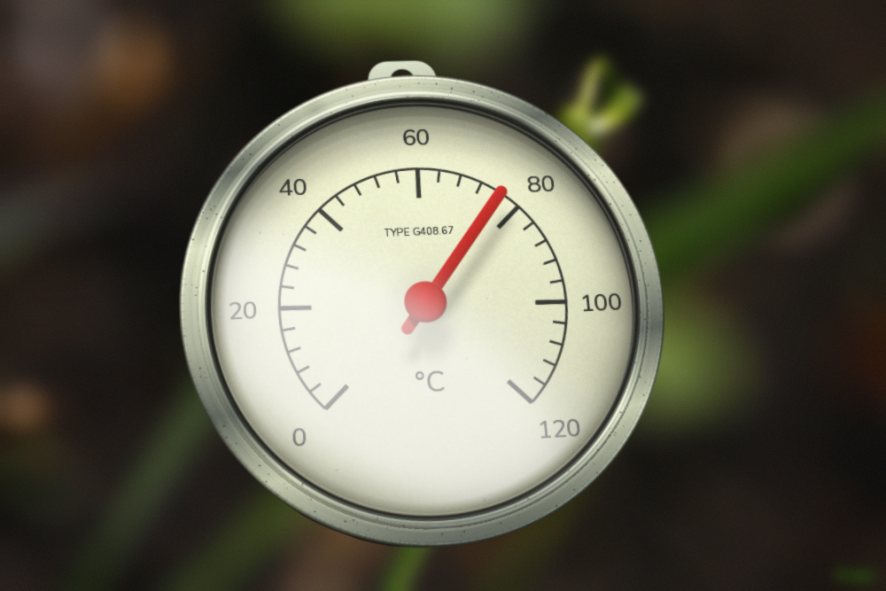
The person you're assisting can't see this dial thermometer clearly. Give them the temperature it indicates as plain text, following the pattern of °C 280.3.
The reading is °C 76
